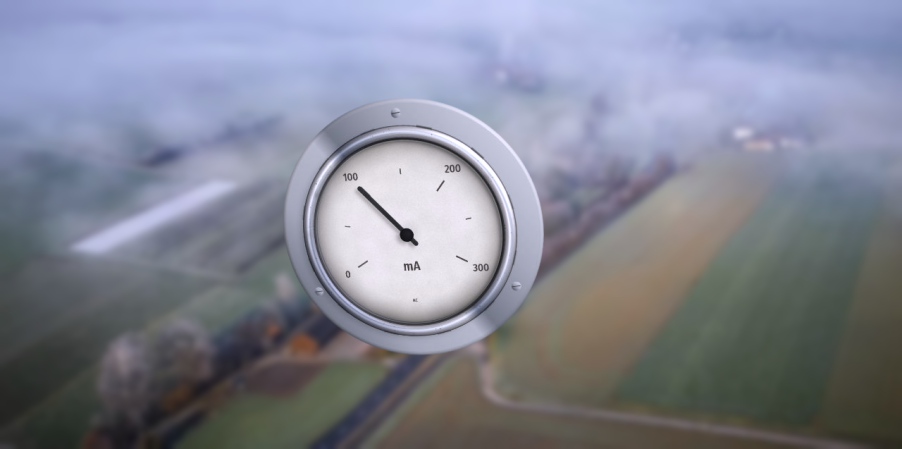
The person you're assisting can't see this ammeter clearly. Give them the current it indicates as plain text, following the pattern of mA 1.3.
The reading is mA 100
